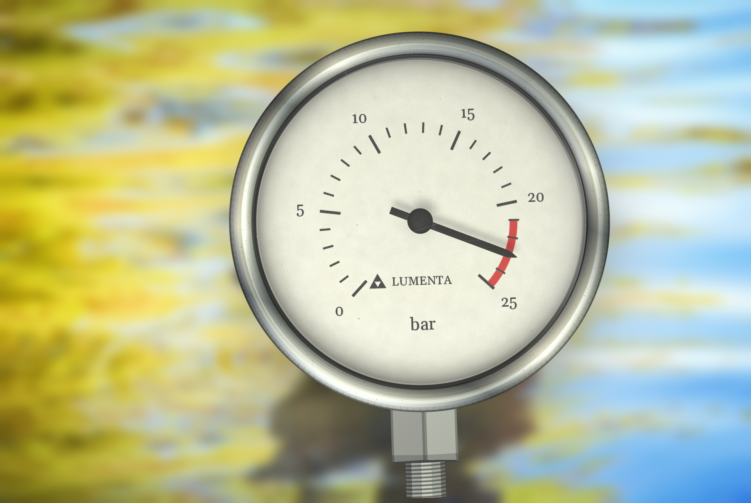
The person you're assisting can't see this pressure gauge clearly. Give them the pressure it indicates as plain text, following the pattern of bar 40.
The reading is bar 23
